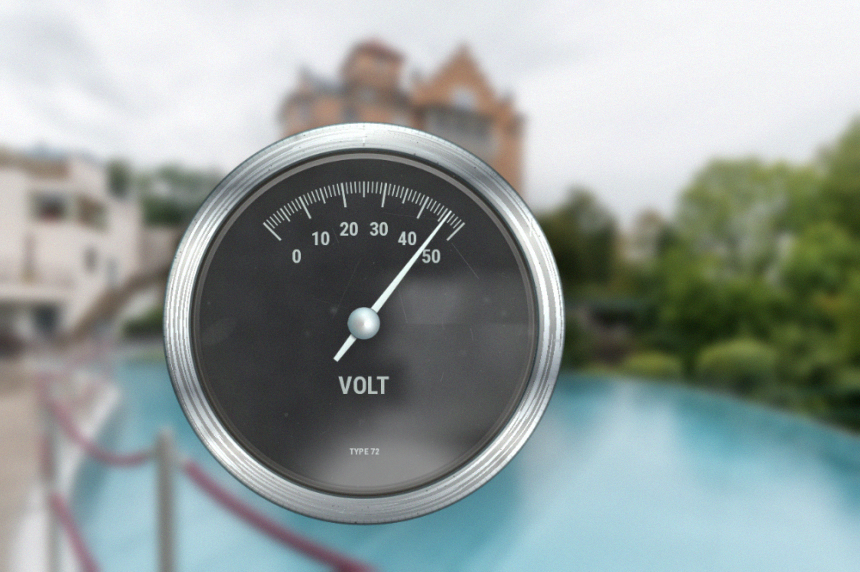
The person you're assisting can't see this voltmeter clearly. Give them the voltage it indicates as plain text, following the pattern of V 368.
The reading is V 46
